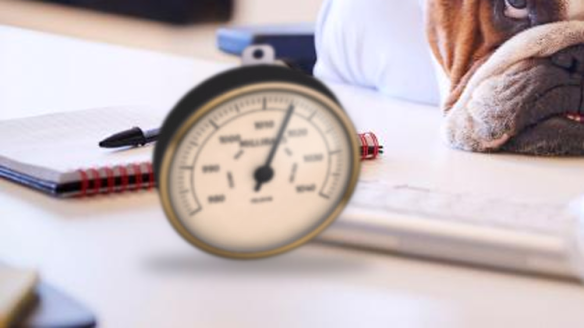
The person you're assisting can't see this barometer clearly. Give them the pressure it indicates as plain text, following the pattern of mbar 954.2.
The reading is mbar 1015
